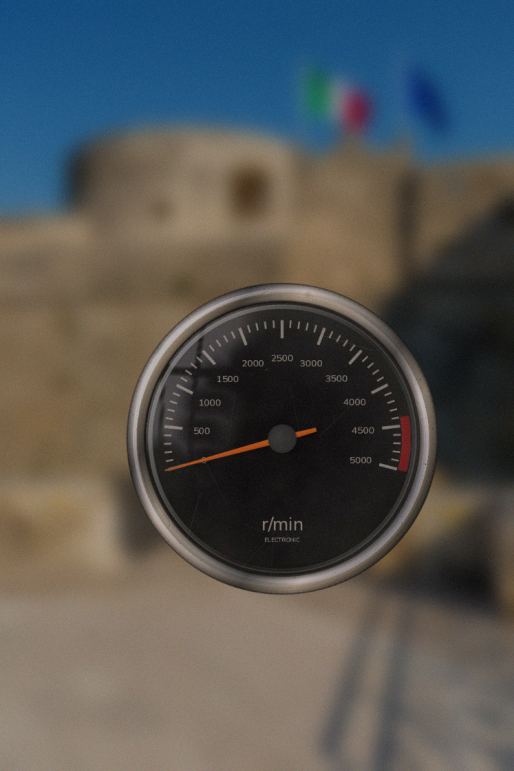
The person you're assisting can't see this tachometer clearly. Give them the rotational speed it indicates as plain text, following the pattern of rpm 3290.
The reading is rpm 0
